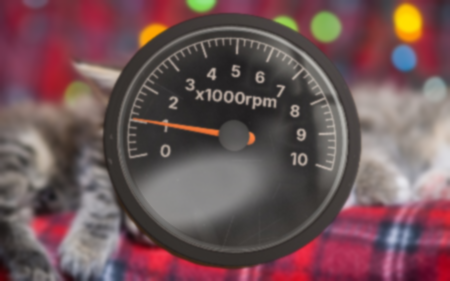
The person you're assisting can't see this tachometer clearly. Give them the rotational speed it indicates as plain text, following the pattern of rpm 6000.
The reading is rpm 1000
